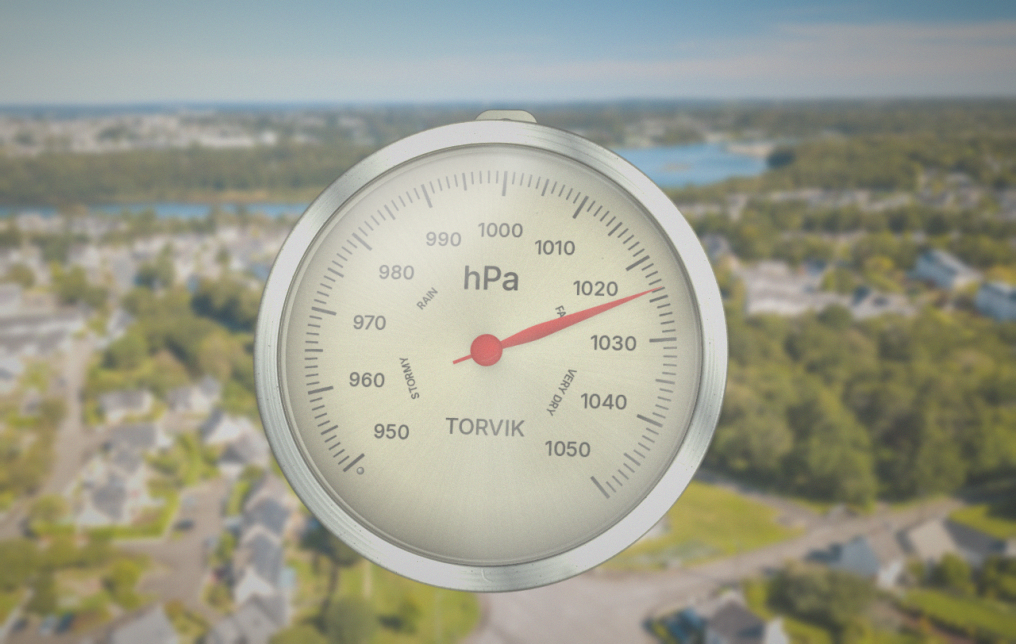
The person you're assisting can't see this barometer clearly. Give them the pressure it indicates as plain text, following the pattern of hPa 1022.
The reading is hPa 1024
